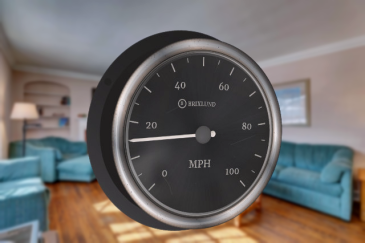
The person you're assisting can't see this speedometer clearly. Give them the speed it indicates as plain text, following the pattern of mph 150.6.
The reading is mph 15
